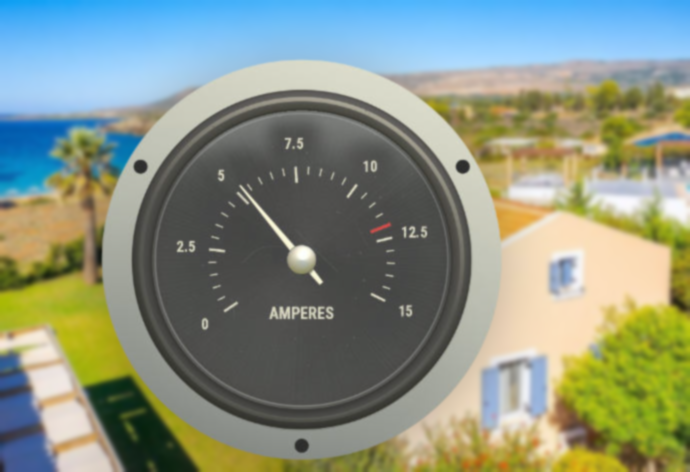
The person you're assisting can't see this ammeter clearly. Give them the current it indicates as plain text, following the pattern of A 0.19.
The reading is A 5.25
